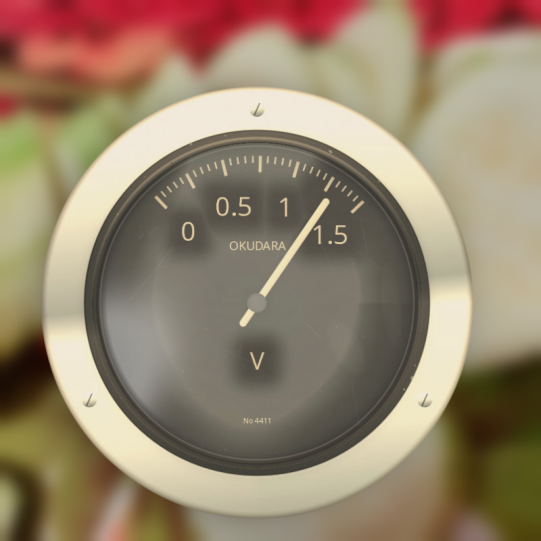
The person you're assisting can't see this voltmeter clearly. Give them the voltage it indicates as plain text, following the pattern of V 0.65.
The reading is V 1.3
